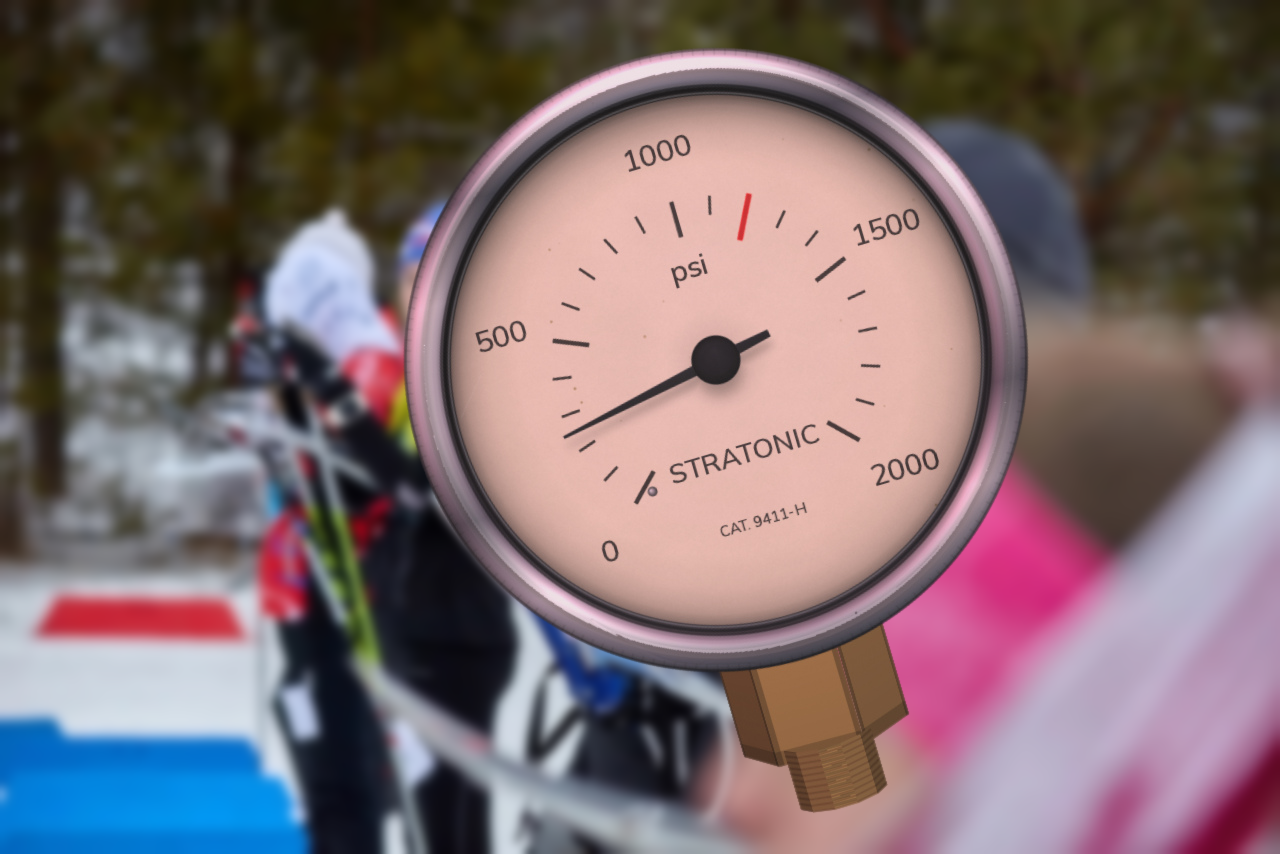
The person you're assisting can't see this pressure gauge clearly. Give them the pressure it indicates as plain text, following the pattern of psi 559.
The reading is psi 250
